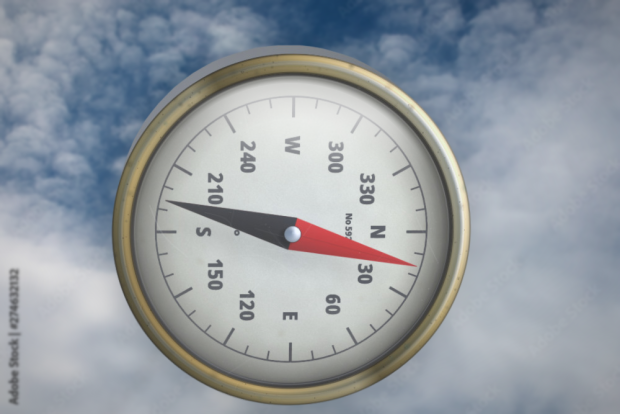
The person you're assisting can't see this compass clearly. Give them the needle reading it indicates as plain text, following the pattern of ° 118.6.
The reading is ° 15
